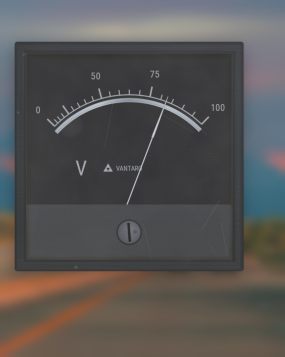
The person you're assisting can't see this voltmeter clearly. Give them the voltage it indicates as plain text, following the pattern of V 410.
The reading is V 82.5
